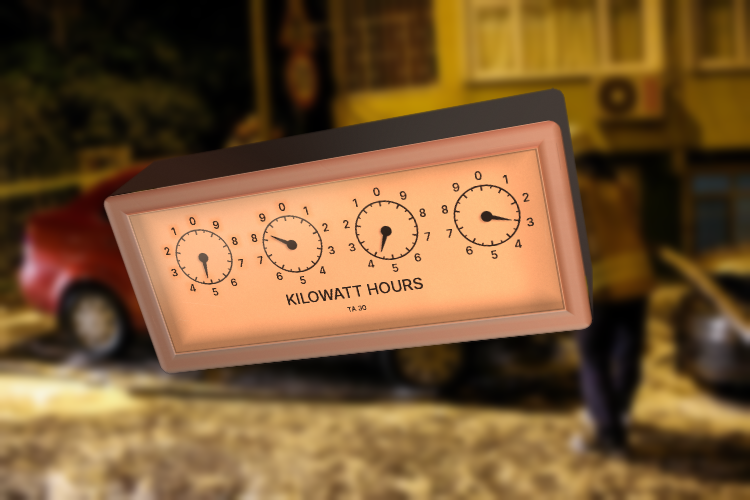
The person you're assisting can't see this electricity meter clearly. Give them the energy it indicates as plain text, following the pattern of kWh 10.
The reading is kWh 4843
